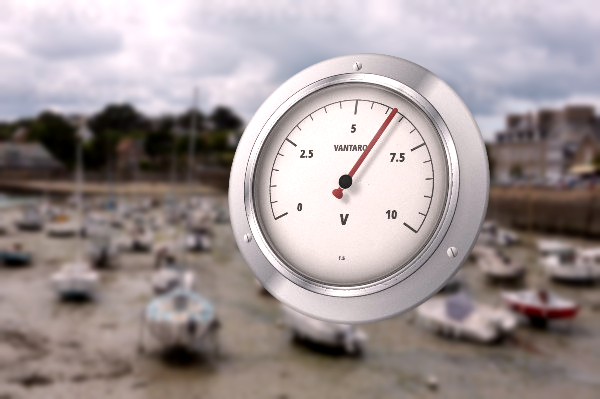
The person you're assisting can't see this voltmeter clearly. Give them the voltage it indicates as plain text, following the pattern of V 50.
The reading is V 6.25
